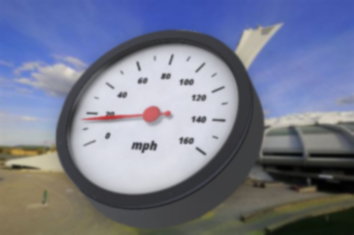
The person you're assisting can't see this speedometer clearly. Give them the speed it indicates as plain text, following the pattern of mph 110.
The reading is mph 15
